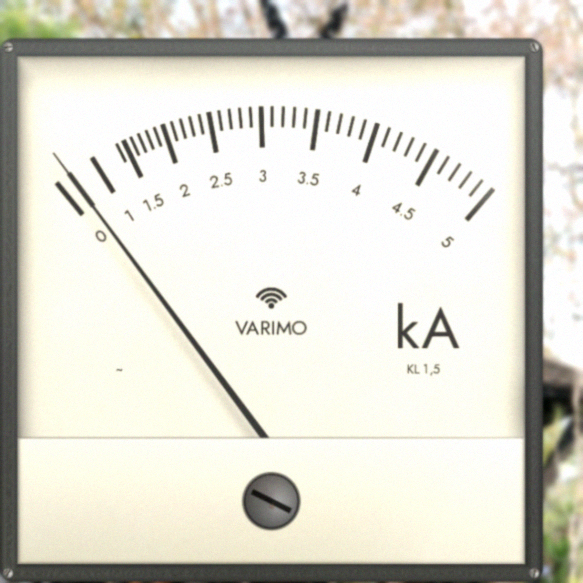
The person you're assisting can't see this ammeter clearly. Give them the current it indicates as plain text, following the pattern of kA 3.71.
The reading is kA 0.5
